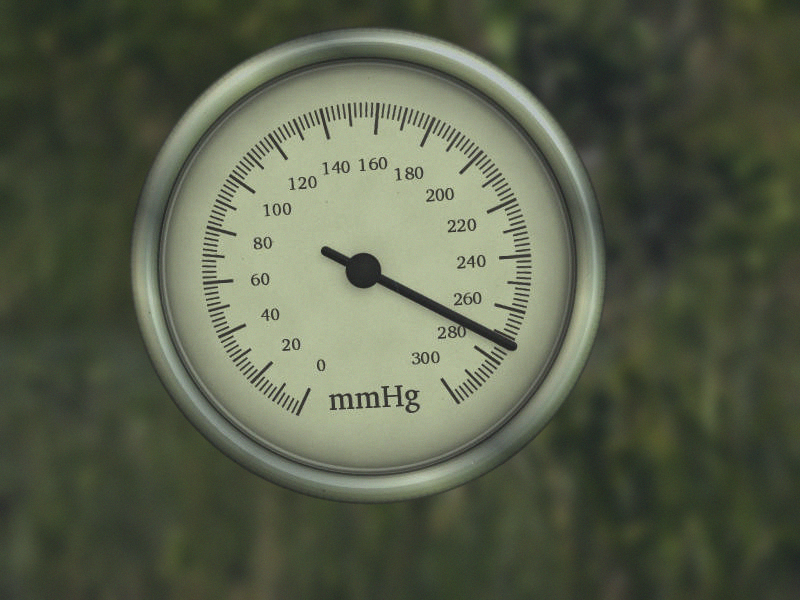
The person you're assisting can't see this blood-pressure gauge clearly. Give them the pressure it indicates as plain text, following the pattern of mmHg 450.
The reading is mmHg 272
